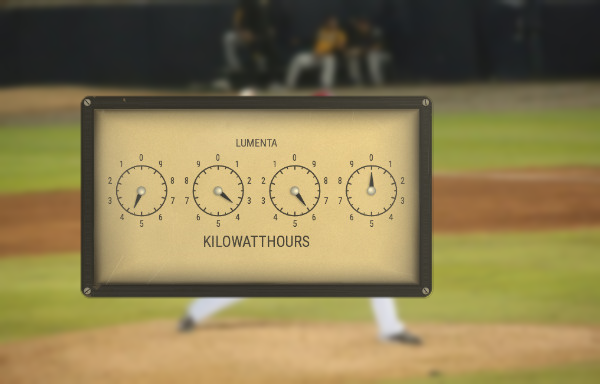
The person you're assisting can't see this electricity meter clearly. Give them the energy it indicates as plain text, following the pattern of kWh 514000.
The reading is kWh 4360
